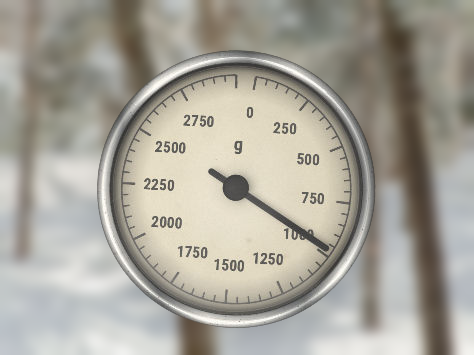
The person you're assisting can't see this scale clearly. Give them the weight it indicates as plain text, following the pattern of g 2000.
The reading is g 975
